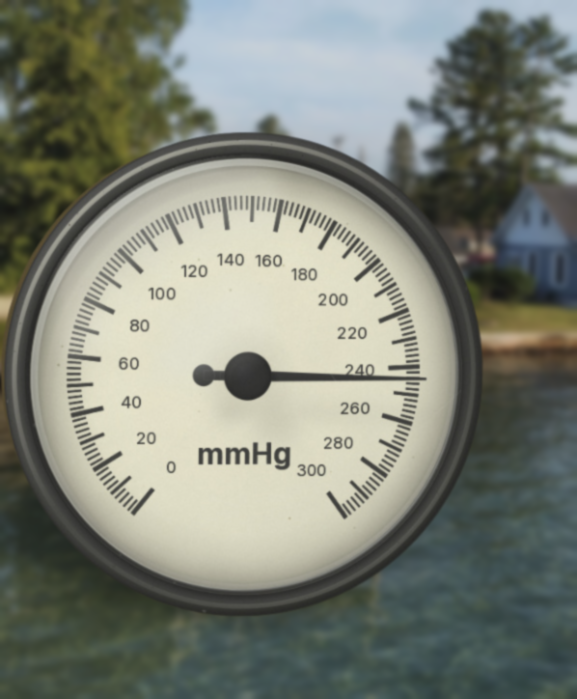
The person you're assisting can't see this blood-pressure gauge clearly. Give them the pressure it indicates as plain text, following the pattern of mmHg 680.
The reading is mmHg 244
